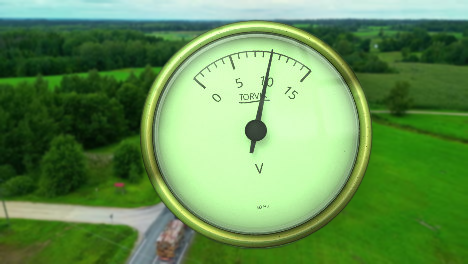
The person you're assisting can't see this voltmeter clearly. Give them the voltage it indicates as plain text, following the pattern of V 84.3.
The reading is V 10
